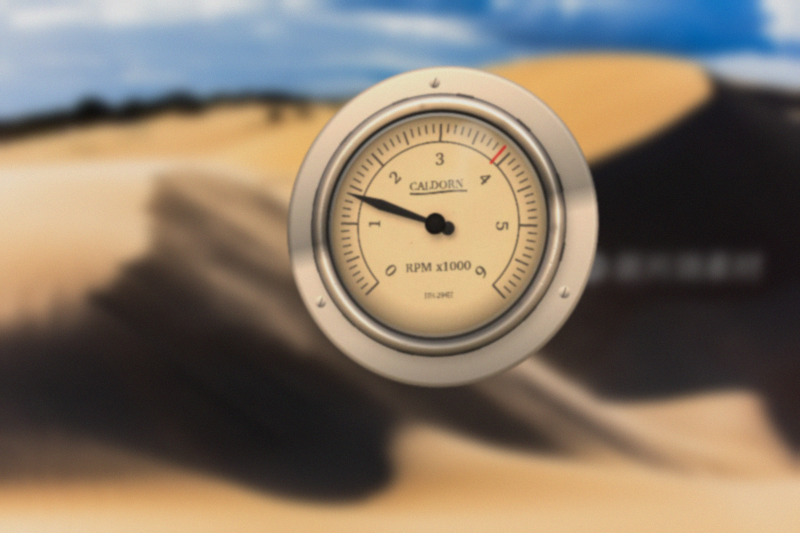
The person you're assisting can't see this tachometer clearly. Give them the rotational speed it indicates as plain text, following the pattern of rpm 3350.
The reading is rpm 1400
